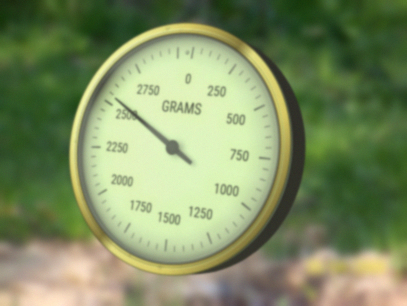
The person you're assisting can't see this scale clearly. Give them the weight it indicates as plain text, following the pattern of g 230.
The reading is g 2550
